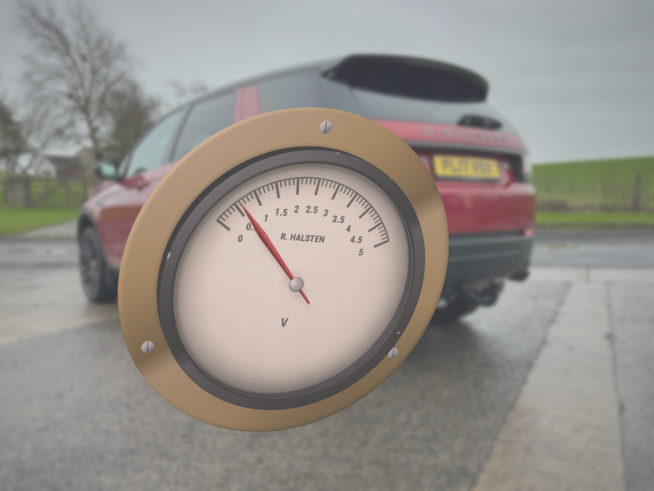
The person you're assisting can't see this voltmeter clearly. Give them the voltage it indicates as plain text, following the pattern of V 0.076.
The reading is V 0.6
